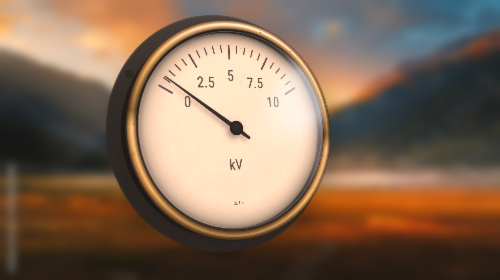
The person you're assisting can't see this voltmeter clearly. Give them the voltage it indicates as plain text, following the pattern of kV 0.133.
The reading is kV 0.5
